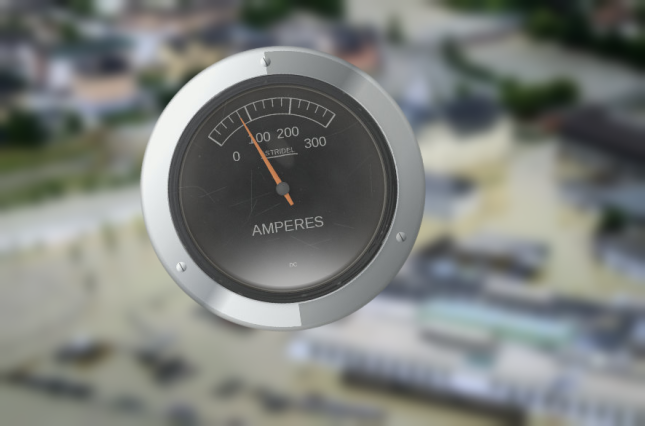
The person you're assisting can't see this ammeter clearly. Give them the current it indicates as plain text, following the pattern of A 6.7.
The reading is A 80
